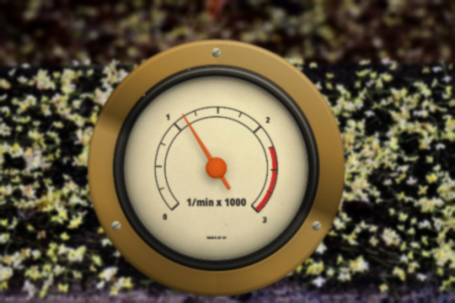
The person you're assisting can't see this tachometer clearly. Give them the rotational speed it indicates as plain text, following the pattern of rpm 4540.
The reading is rpm 1125
